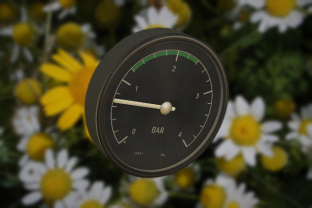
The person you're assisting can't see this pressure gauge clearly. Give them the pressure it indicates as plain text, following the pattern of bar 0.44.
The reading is bar 0.7
